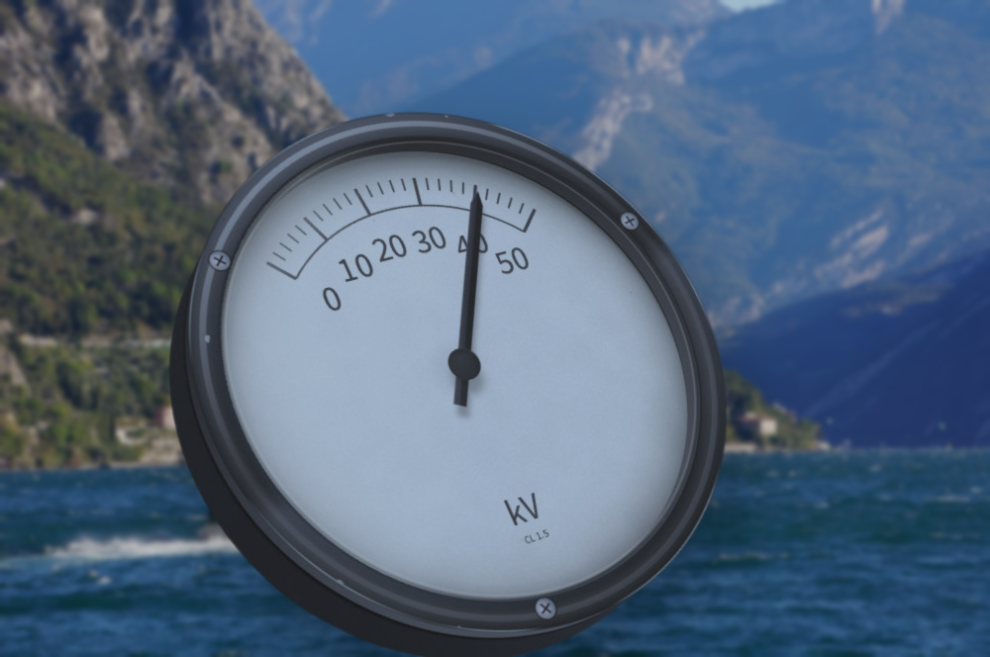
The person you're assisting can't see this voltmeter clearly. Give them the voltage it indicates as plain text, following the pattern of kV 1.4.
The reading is kV 40
